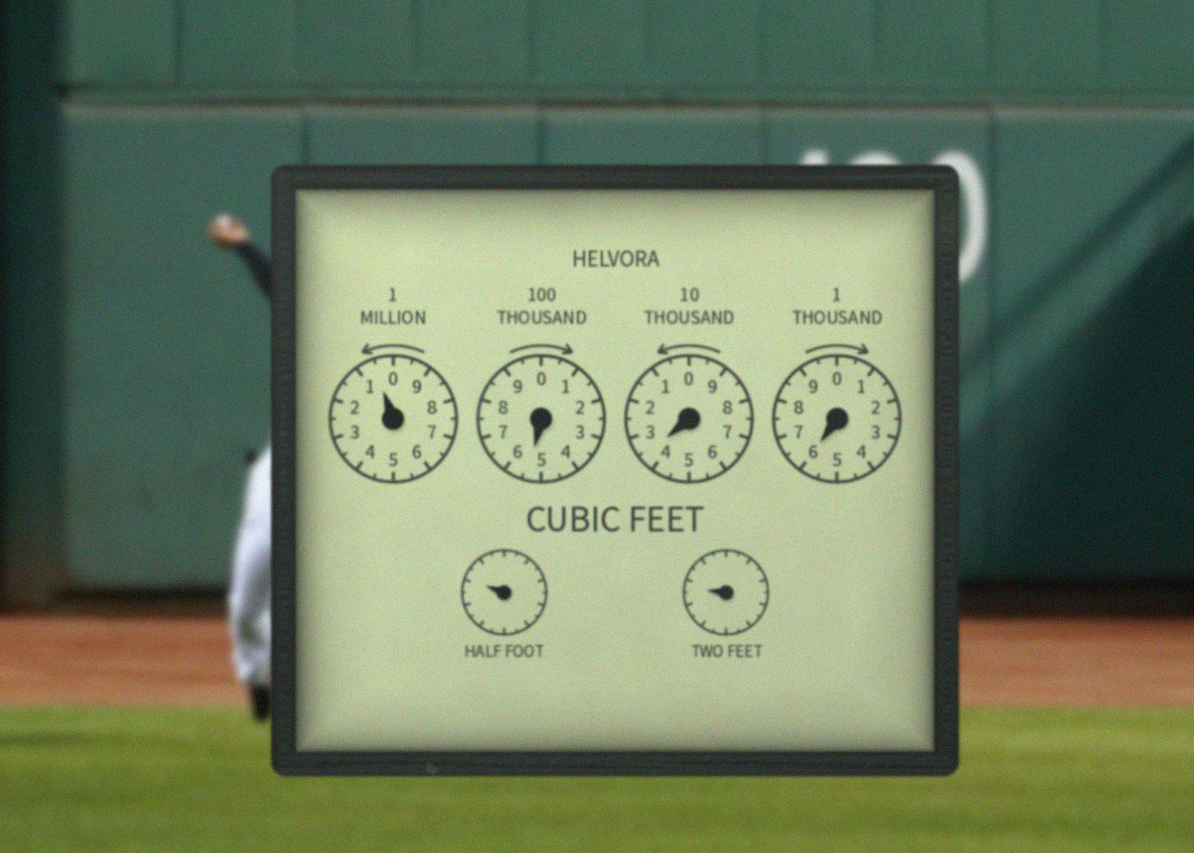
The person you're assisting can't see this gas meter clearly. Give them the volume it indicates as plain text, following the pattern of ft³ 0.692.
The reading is ft³ 53600
